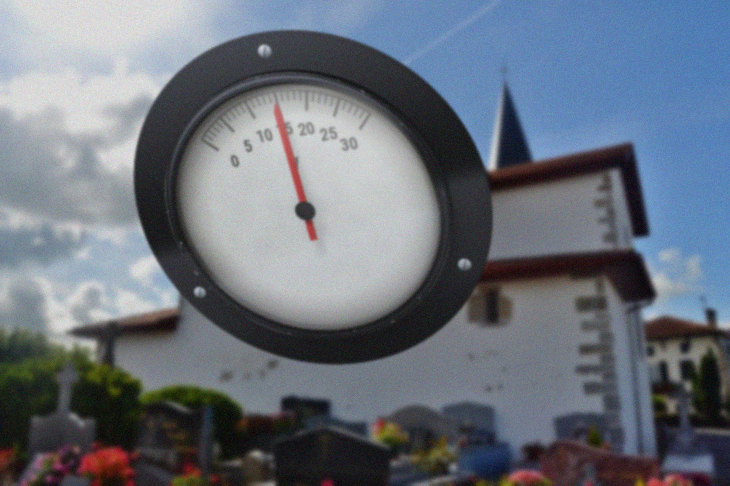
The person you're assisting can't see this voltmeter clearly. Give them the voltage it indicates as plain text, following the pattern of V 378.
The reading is V 15
